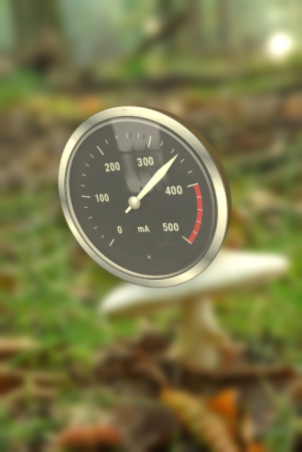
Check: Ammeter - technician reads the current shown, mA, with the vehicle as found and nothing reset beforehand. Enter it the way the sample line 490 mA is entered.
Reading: 350 mA
